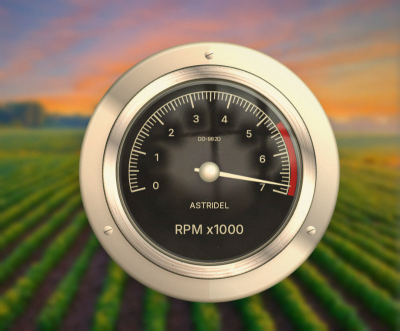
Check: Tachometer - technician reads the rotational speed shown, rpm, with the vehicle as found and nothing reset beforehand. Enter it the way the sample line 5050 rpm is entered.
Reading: 6800 rpm
